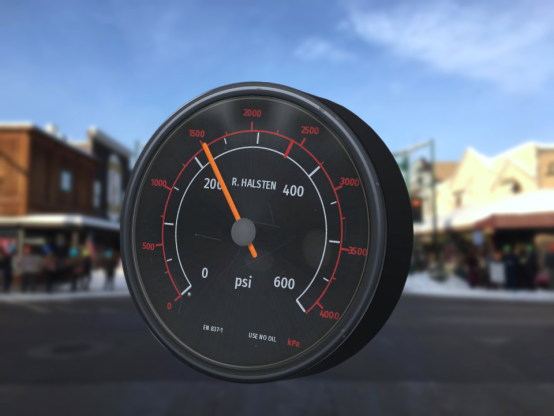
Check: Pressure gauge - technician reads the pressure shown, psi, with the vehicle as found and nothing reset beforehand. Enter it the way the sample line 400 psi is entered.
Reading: 225 psi
